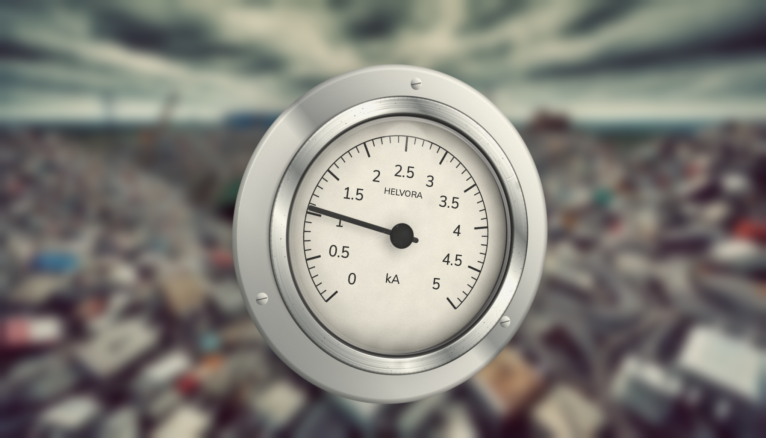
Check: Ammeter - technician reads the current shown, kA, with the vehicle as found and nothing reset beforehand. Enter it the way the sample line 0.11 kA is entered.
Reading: 1.05 kA
